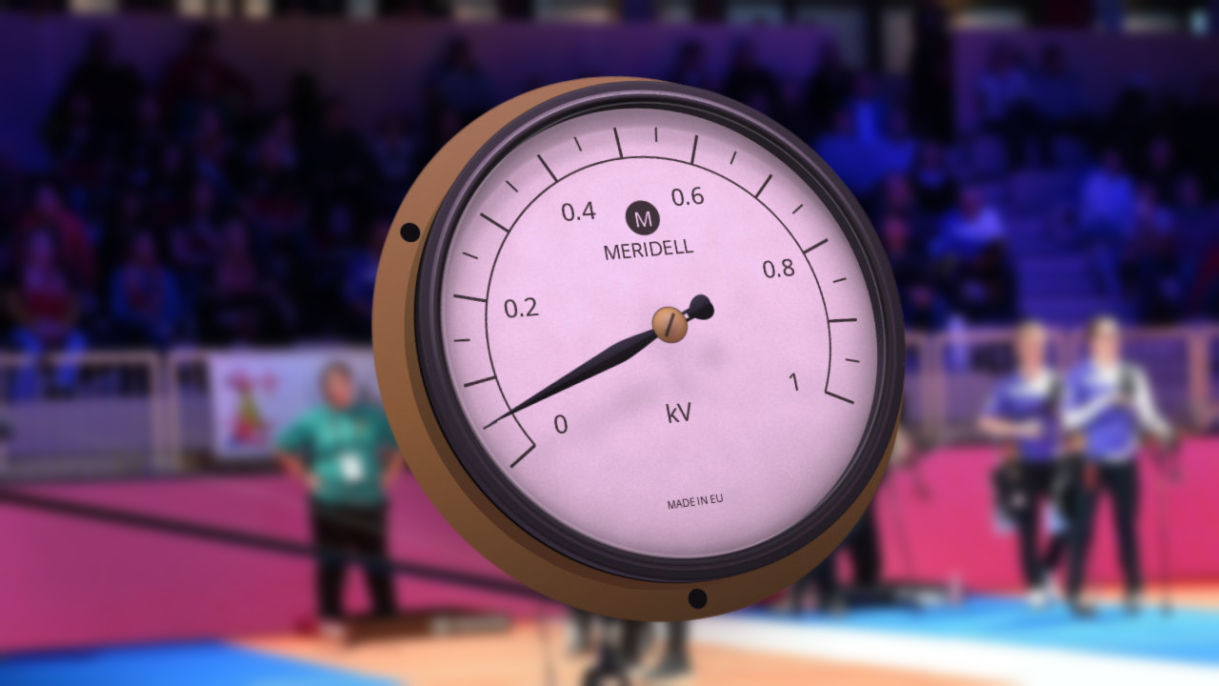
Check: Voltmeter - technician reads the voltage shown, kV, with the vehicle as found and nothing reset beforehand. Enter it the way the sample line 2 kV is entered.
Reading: 0.05 kV
